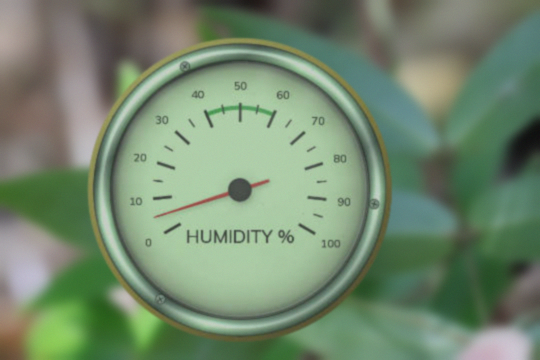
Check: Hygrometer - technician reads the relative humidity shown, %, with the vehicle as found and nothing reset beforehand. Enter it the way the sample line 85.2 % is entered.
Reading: 5 %
